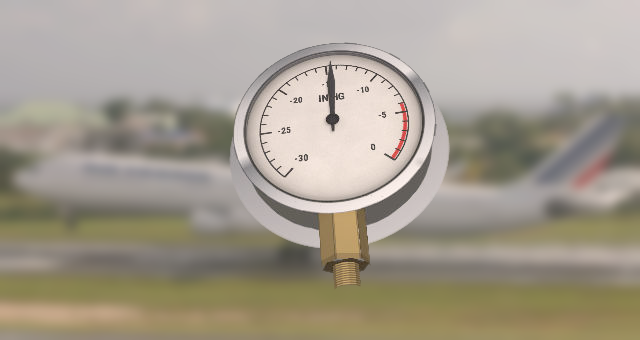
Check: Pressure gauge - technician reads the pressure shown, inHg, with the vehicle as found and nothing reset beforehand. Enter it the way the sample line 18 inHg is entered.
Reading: -14.5 inHg
